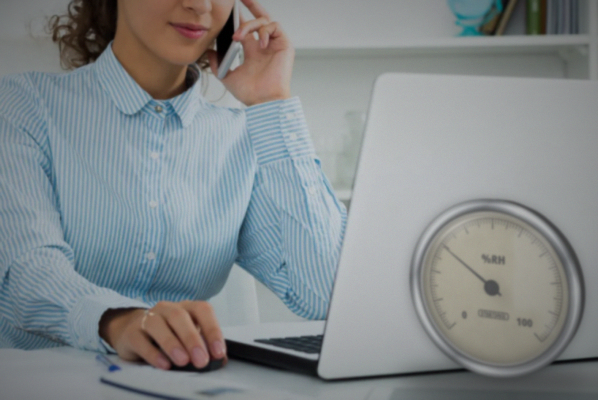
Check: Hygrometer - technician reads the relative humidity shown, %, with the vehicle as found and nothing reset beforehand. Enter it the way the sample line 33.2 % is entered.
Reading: 30 %
